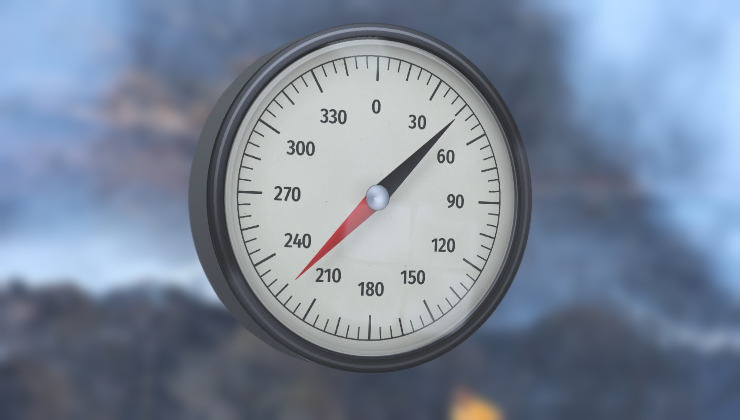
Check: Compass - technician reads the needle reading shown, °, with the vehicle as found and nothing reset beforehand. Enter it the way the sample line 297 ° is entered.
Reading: 225 °
